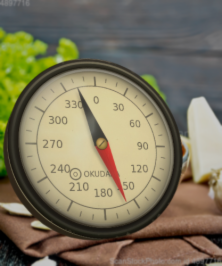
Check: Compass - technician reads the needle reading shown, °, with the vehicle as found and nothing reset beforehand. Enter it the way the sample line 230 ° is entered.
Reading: 160 °
